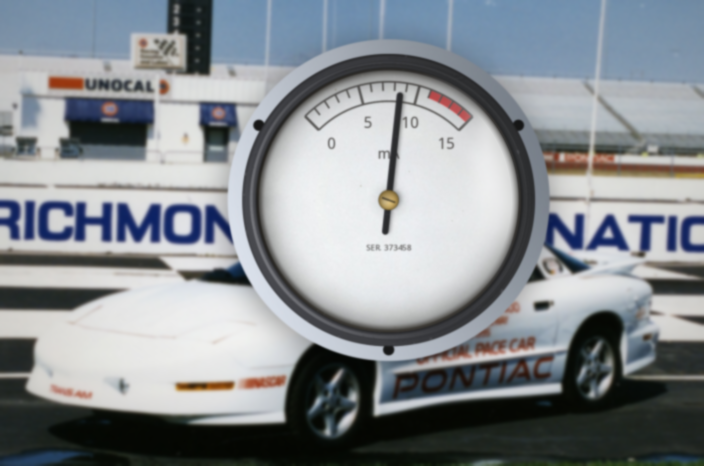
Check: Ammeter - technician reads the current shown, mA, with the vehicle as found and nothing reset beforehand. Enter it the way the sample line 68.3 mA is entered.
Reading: 8.5 mA
